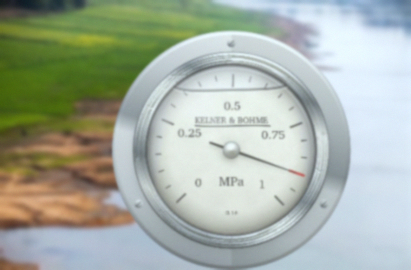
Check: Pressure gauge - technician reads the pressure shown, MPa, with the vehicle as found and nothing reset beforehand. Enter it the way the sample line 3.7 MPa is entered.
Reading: 0.9 MPa
